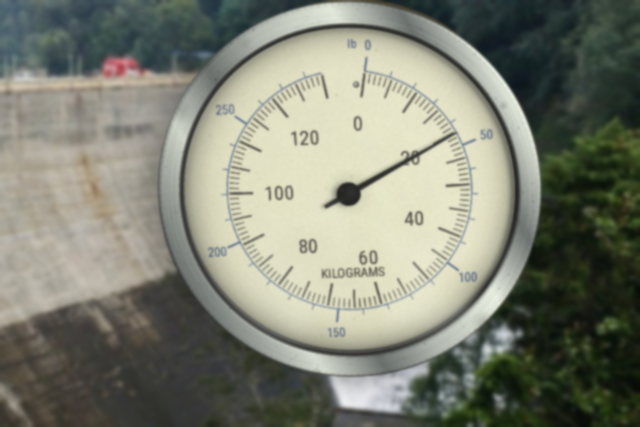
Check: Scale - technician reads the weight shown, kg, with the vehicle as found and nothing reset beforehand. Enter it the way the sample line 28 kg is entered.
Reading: 20 kg
